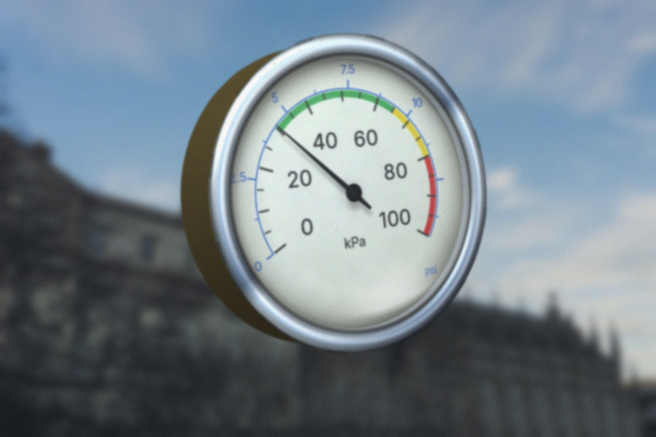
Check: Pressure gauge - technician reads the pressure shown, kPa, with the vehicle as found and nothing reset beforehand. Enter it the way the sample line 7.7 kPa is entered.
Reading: 30 kPa
